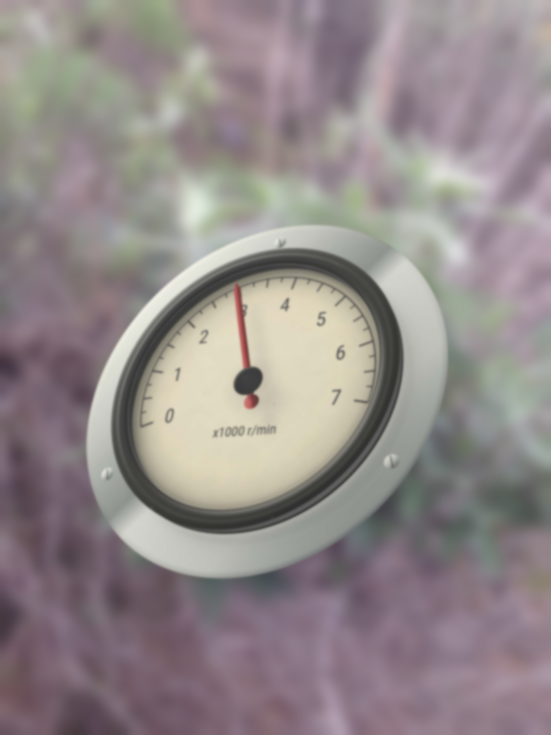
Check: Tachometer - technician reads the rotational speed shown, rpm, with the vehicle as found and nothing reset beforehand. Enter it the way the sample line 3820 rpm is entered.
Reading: 3000 rpm
